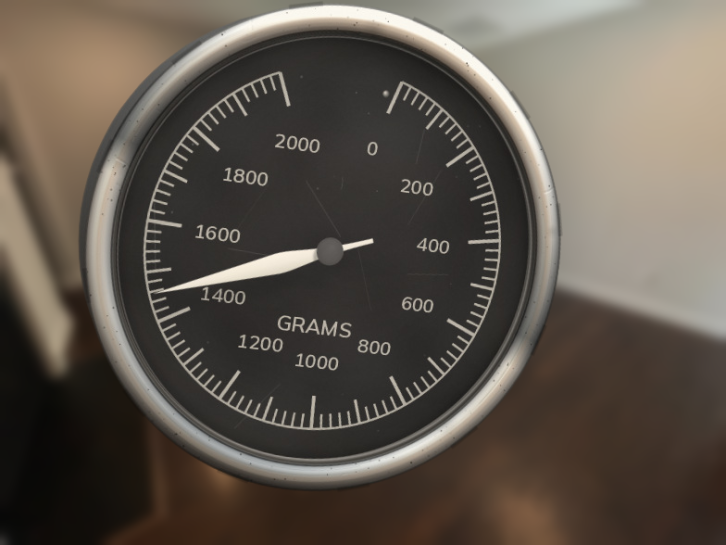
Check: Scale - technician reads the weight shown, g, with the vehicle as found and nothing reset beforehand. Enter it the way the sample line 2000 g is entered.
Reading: 1460 g
